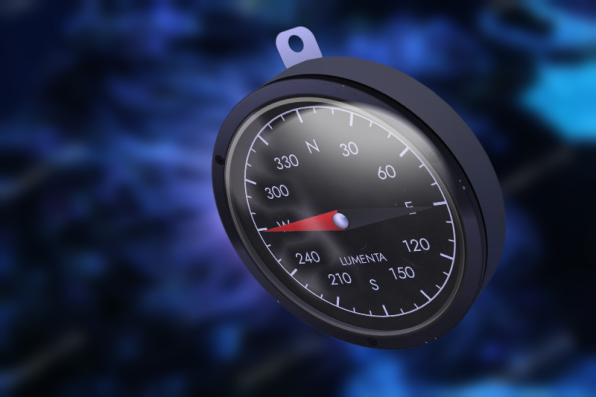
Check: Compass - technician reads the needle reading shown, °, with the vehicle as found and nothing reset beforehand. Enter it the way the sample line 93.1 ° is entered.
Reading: 270 °
